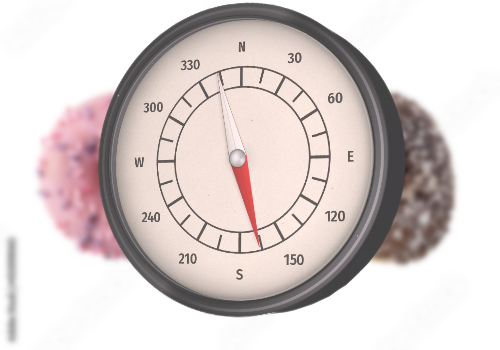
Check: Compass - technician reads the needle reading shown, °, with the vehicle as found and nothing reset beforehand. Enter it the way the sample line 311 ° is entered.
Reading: 165 °
